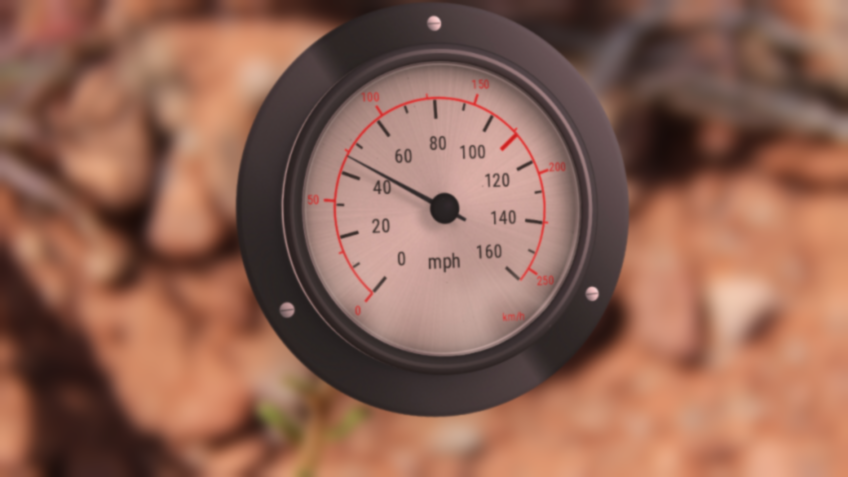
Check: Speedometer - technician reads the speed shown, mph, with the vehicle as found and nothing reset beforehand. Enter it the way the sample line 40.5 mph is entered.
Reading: 45 mph
